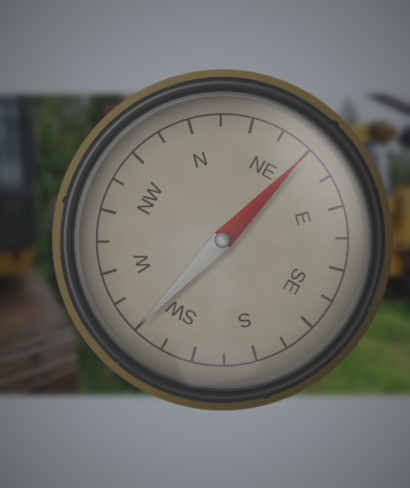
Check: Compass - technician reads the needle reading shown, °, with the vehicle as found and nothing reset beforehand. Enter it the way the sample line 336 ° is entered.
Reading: 60 °
